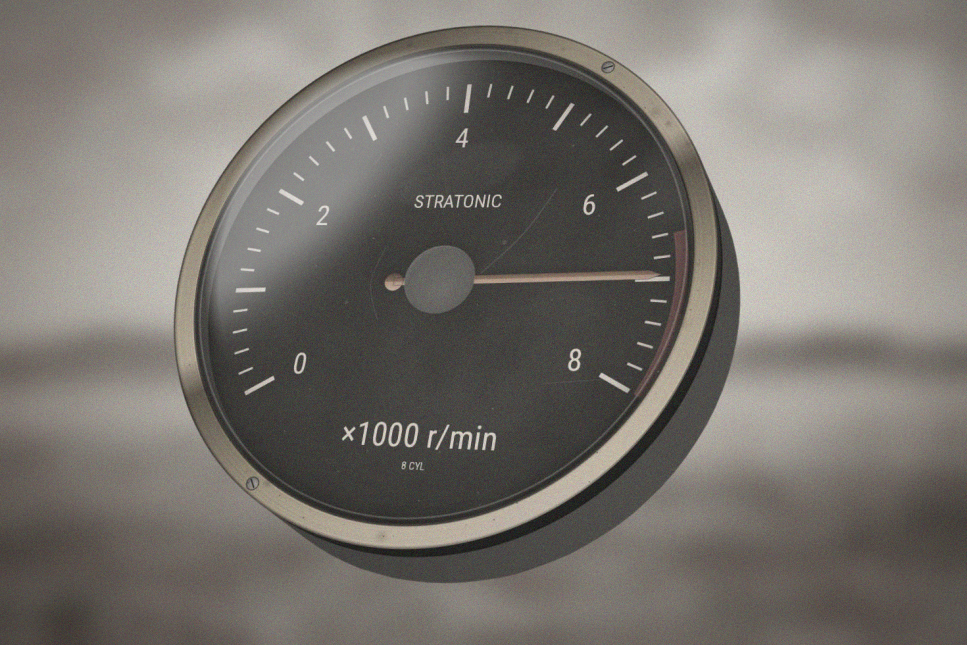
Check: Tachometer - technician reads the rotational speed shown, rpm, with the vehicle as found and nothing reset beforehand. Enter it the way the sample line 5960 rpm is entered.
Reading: 7000 rpm
